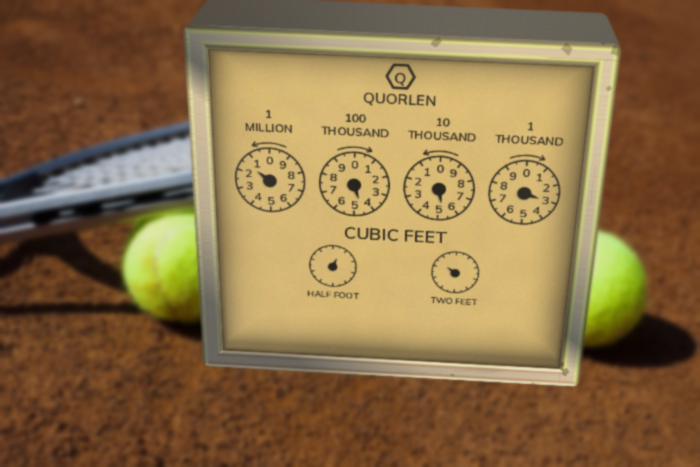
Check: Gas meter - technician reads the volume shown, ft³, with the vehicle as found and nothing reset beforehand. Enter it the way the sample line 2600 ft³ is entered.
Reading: 145300 ft³
